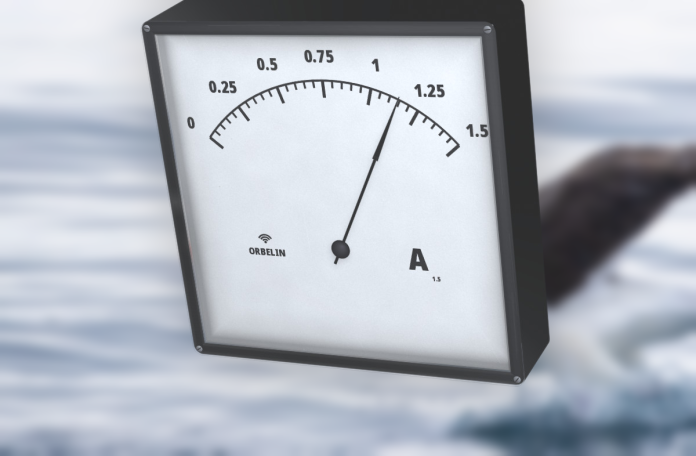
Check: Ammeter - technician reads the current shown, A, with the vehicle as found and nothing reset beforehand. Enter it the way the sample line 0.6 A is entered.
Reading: 1.15 A
